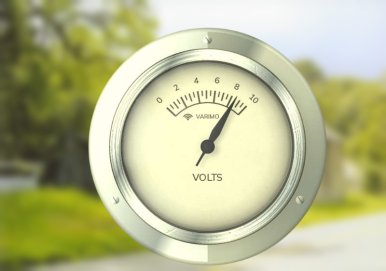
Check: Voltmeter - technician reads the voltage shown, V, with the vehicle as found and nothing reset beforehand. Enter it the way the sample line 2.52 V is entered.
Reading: 8.5 V
